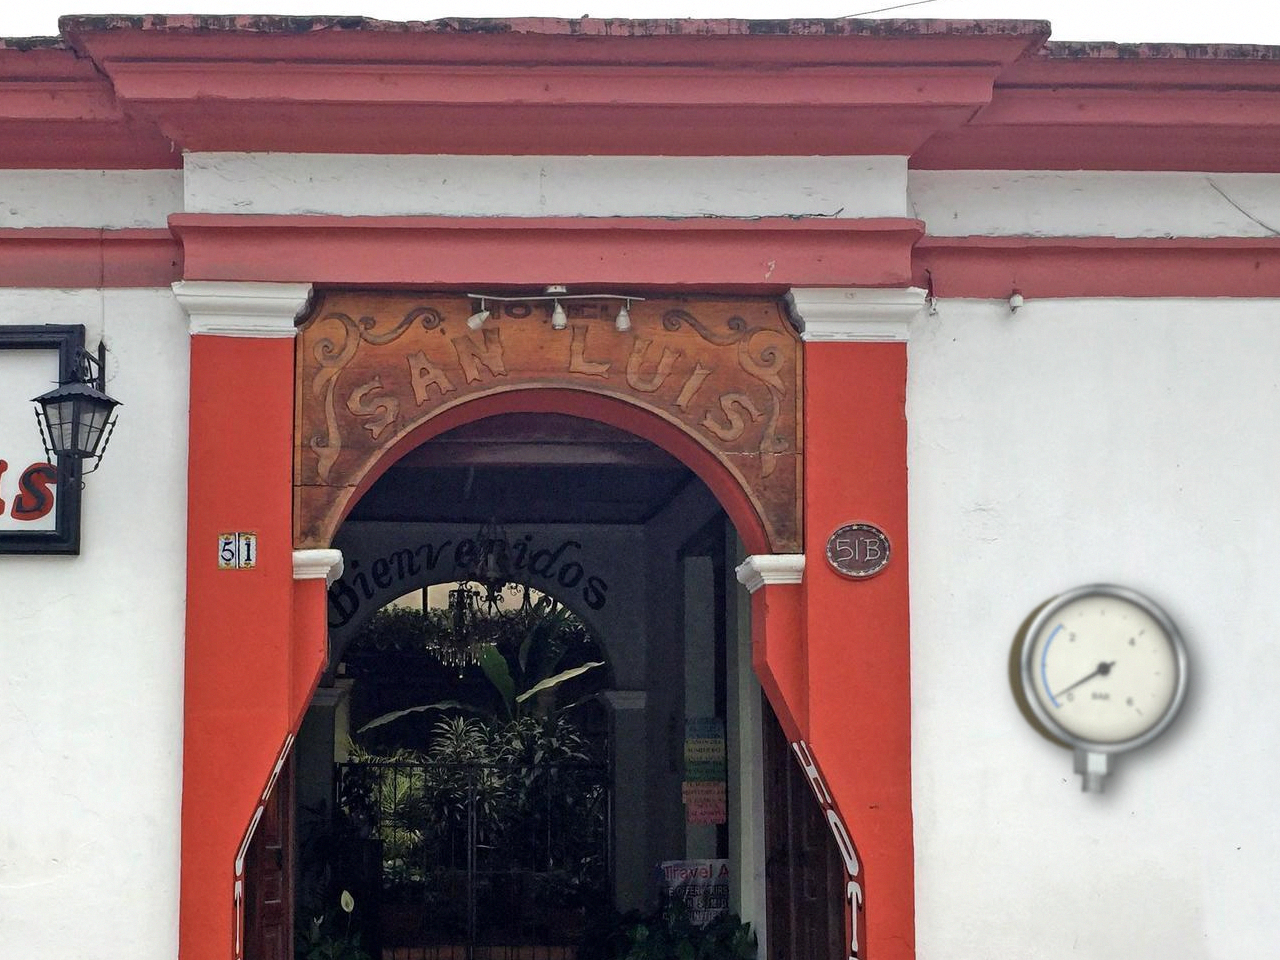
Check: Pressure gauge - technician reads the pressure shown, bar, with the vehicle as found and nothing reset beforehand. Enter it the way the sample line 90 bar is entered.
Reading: 0.25 bar
